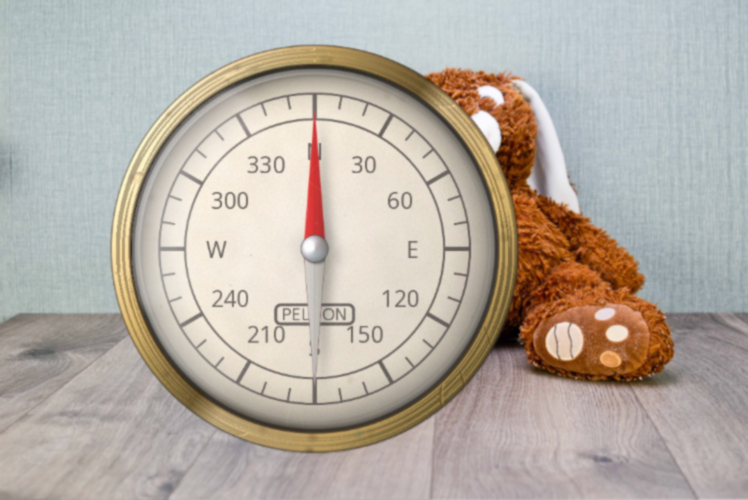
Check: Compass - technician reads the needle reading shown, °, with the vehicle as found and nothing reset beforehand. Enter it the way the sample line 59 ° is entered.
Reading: 0 °
